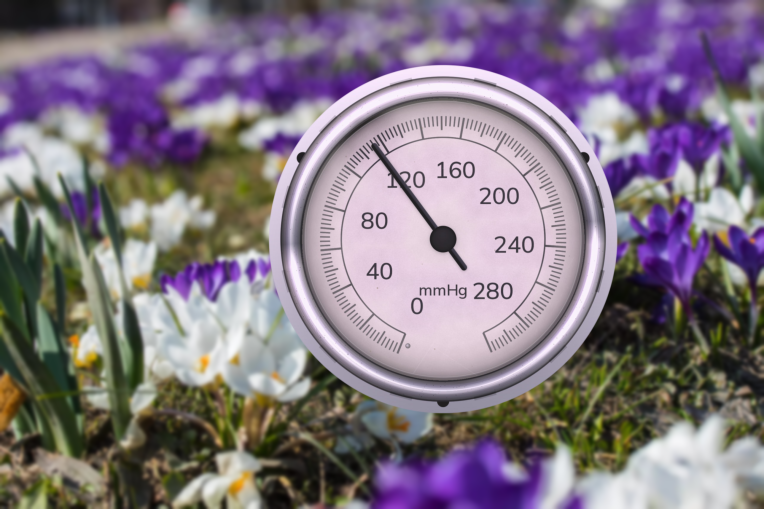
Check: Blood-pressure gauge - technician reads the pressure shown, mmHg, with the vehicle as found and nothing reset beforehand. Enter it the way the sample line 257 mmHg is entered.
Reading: 116 mmHg
